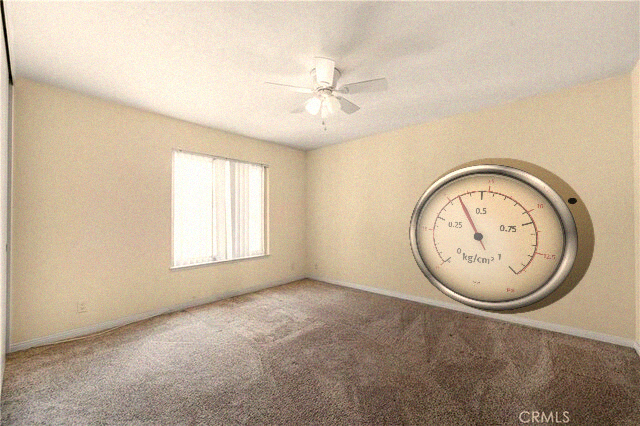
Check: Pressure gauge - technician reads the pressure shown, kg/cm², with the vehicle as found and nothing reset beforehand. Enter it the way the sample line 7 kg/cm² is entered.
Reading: 0.4 kg/cm²
